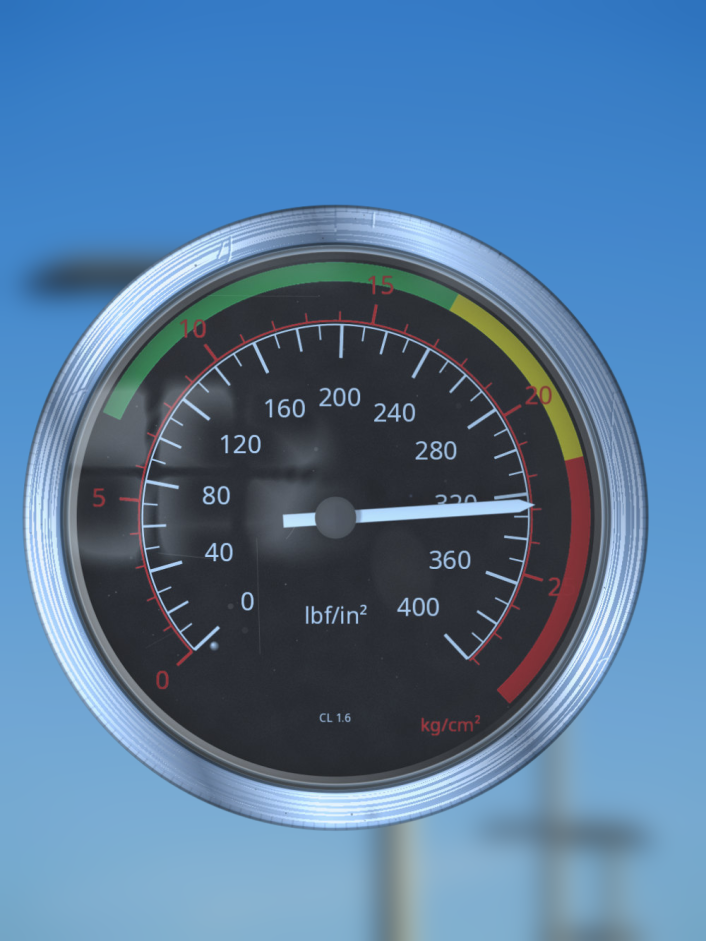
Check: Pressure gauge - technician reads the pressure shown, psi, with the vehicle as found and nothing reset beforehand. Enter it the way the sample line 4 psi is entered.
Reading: 325 psi
